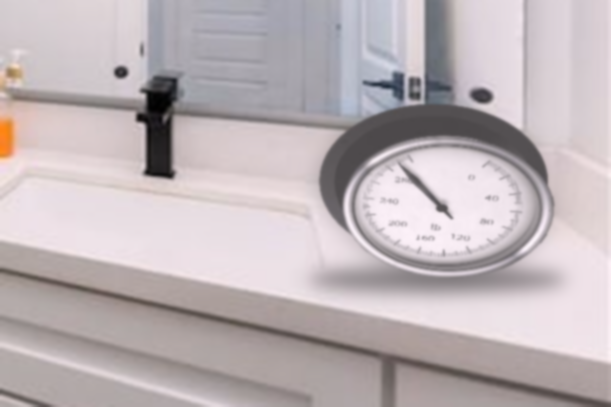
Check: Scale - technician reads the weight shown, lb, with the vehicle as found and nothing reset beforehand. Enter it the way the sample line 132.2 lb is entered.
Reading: 290 lb
